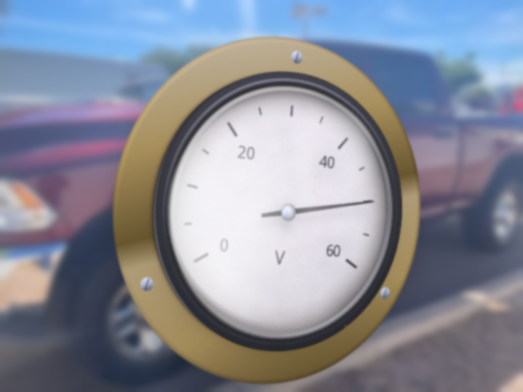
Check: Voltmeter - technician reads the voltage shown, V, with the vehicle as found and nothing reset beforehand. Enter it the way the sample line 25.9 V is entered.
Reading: 50 V
